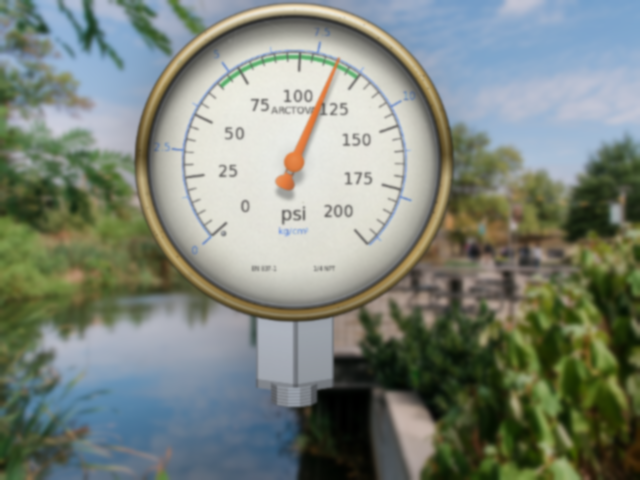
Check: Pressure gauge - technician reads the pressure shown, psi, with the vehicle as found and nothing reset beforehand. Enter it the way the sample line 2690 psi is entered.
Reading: 115 psi
